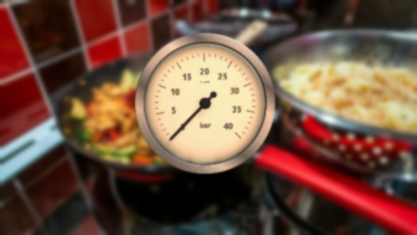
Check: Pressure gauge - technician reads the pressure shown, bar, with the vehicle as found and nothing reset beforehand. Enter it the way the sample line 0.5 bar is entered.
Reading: 0 bar
